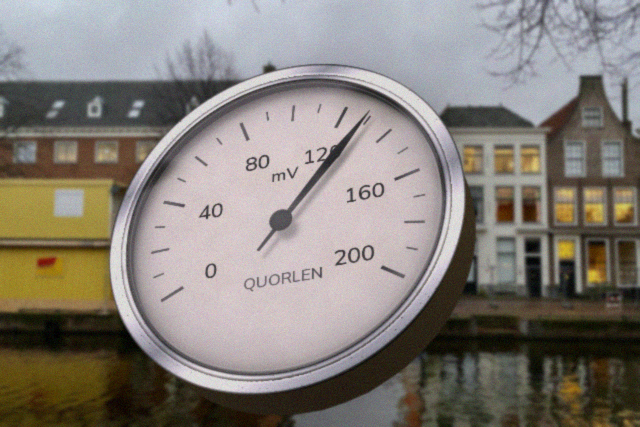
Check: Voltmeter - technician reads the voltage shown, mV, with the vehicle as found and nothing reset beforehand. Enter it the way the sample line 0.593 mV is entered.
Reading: 130 mV
